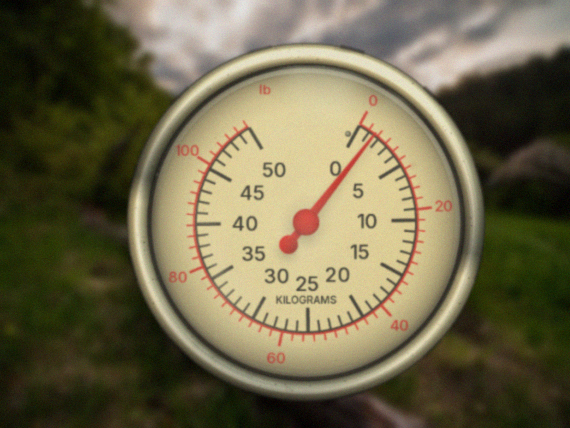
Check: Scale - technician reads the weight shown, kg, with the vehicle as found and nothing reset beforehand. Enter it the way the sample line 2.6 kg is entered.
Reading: 1.5 kg
